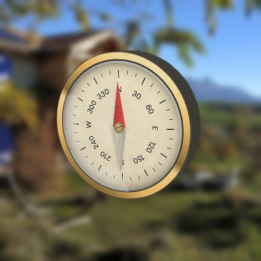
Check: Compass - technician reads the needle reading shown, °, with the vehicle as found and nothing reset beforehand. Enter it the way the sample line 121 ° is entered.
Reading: 0 °
